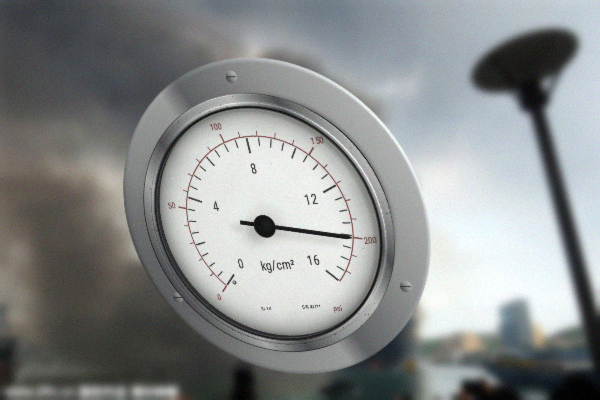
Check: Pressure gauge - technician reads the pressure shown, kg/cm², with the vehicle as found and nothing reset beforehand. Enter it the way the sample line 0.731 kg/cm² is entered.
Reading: 14 kg/cm²
